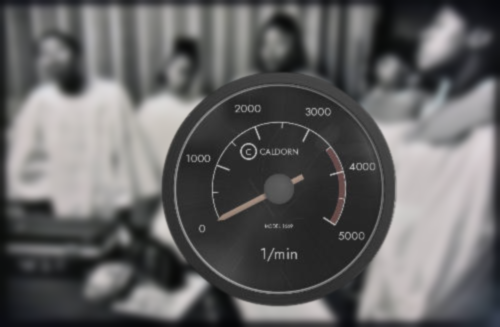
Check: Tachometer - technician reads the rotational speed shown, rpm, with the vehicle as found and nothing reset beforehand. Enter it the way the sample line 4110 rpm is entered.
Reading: 0 rpm
